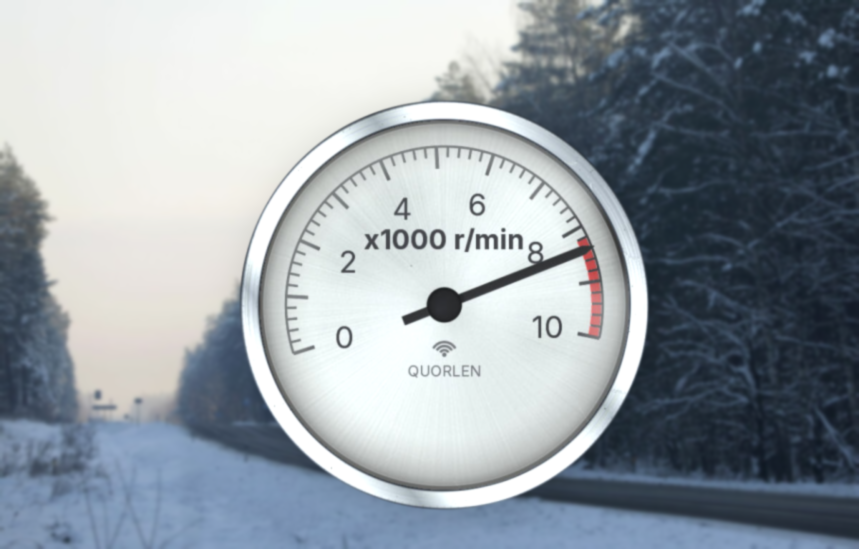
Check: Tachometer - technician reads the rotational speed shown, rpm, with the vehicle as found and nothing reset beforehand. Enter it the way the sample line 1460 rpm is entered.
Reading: 8400 rpm
